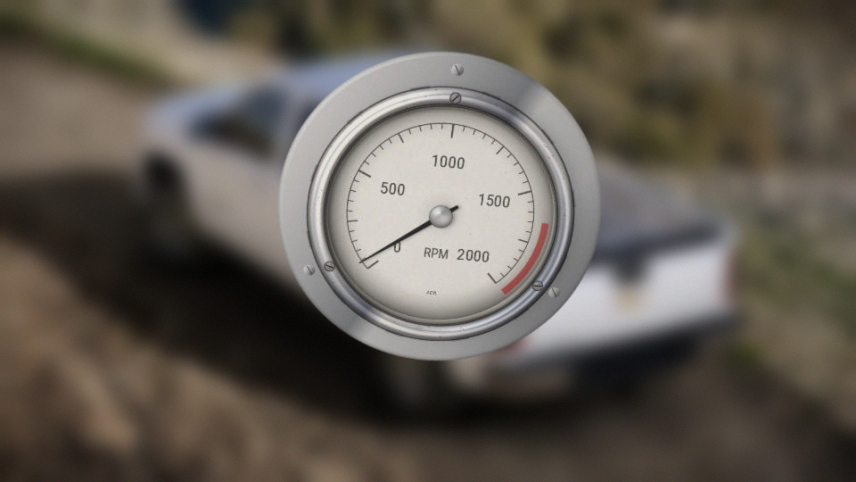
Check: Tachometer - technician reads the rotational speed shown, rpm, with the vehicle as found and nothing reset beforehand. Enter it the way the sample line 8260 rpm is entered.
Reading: 50 rpm
